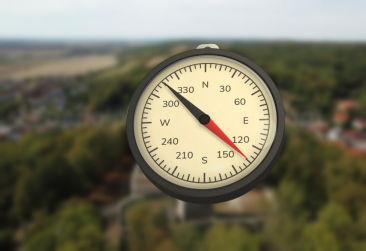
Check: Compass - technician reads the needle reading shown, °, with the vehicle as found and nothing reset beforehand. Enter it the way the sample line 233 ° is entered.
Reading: 135 °
